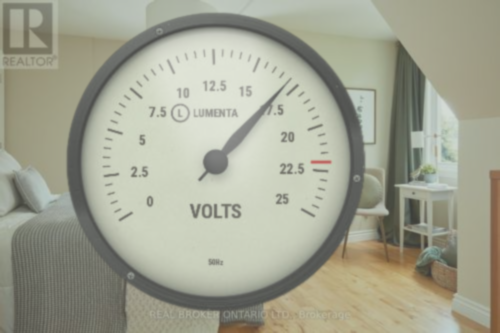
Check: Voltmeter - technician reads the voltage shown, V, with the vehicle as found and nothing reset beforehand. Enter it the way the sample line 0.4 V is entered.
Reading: 17 V
